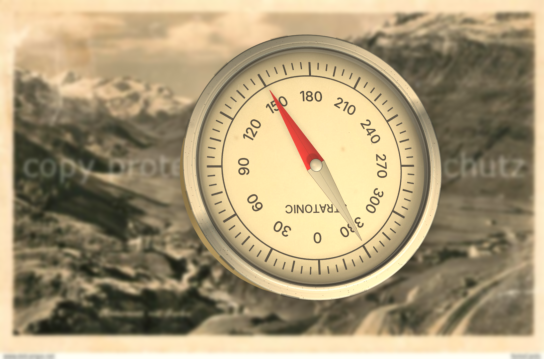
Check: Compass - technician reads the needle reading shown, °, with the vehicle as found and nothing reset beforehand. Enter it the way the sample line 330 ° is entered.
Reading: 150 °
